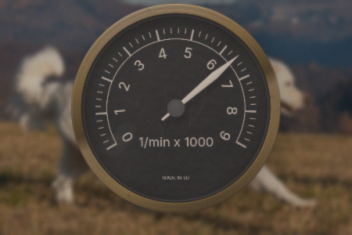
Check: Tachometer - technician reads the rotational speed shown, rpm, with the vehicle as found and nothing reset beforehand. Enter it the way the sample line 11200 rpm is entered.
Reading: 6400 rpm
